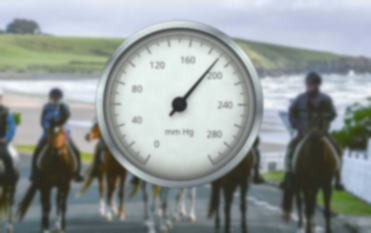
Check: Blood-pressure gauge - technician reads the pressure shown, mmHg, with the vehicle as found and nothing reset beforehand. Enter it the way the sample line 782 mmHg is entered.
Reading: 190 mmHg
